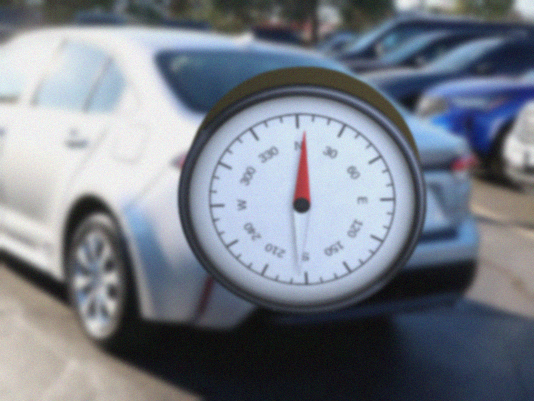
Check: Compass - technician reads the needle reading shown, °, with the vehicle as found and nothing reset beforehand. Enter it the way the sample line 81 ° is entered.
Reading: 5 °
